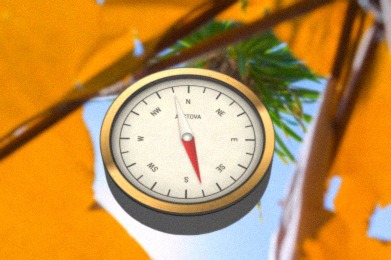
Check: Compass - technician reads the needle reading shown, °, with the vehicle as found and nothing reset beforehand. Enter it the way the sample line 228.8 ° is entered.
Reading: 165 °
